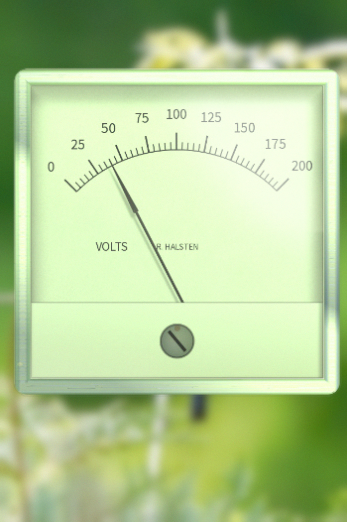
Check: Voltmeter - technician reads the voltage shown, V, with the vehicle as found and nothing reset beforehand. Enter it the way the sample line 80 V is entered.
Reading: 40 V
